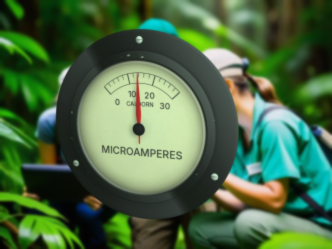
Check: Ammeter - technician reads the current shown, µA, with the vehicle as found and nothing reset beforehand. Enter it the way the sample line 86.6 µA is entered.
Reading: 14 µA
